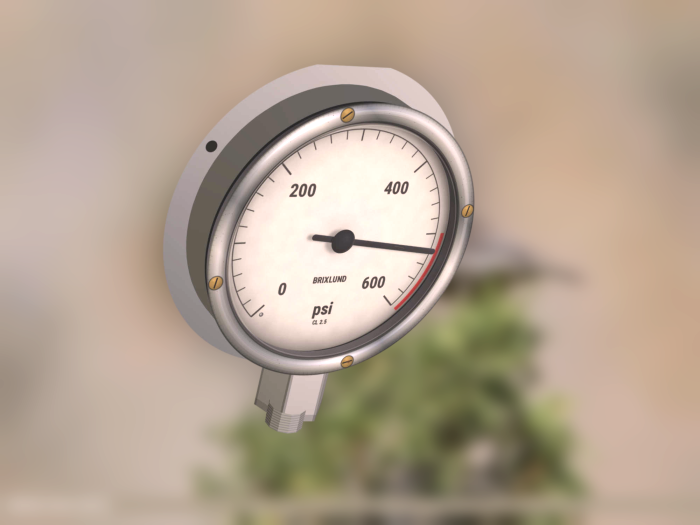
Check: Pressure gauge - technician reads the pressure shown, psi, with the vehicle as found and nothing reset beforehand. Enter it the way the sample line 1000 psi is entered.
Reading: 520 psi
